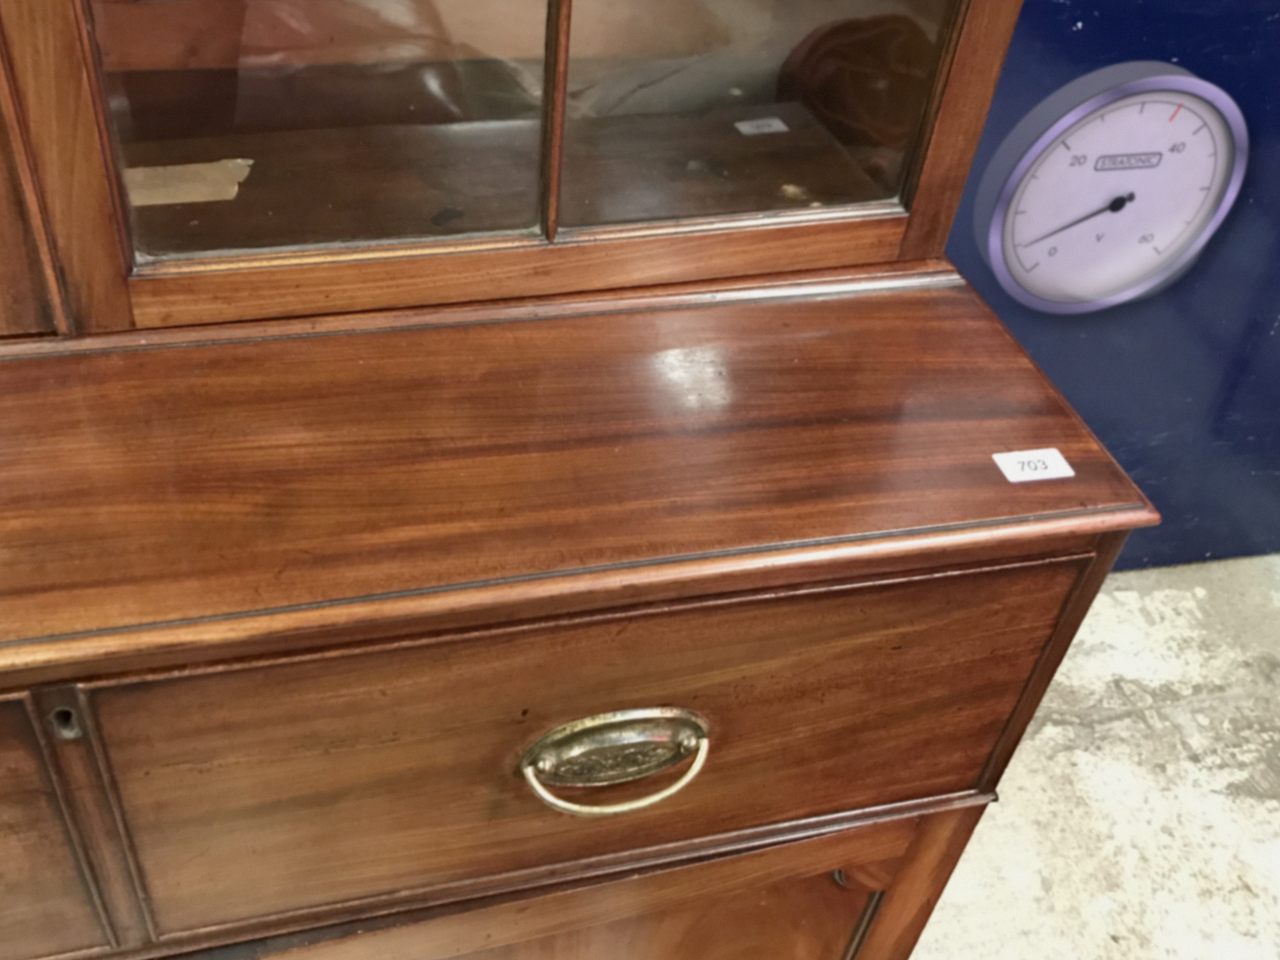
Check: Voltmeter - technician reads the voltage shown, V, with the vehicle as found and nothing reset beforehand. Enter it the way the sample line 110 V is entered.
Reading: 5 V
